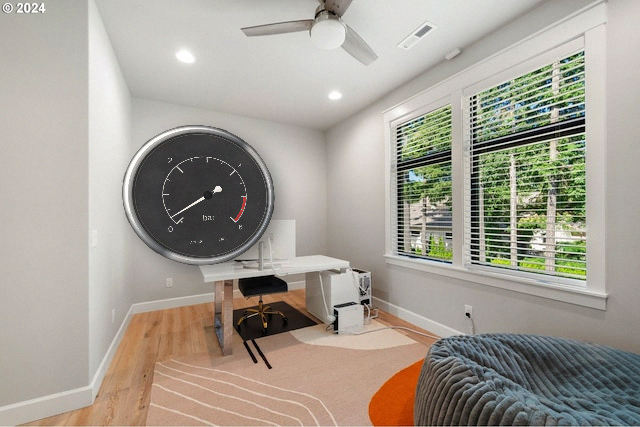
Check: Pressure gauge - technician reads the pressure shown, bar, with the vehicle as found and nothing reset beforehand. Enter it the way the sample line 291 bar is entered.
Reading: 0.25 bar
